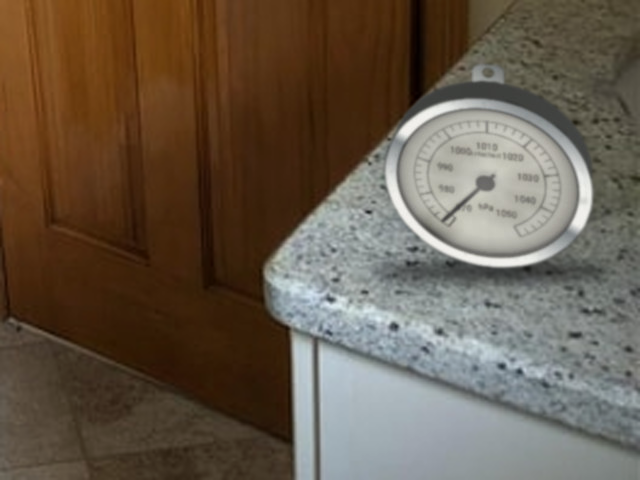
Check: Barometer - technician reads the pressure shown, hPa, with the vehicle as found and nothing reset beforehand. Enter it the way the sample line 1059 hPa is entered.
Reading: 972 hPa
